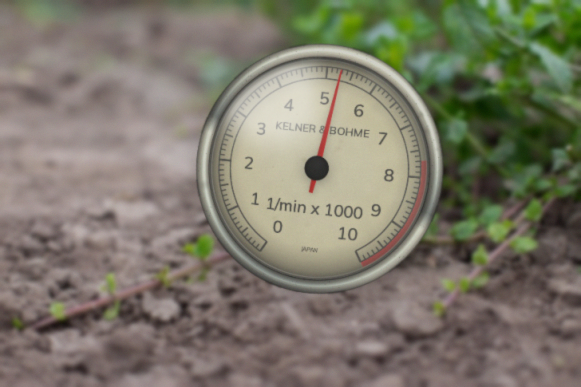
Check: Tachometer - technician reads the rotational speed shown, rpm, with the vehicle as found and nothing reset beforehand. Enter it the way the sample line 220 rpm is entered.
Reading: 5300 rpm
